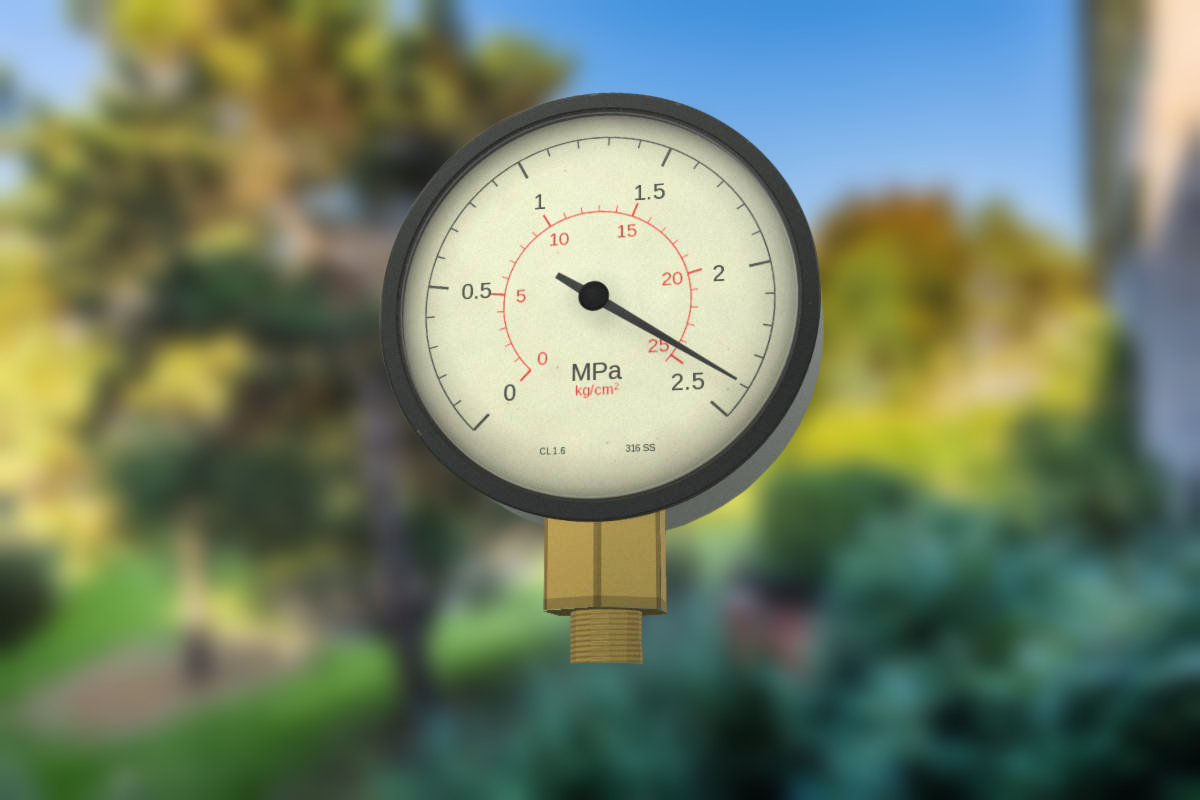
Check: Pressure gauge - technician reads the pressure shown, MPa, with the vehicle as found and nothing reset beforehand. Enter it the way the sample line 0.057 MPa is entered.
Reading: 2.4 MPa
